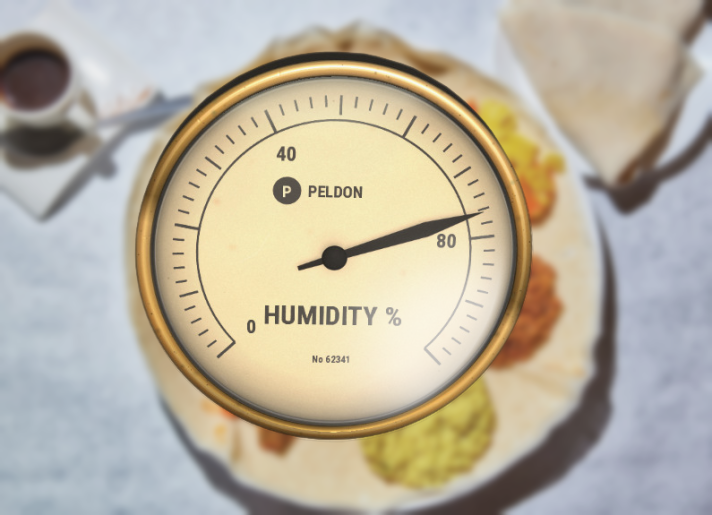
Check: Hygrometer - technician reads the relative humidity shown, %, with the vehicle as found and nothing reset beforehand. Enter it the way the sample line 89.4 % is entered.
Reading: 76 %
